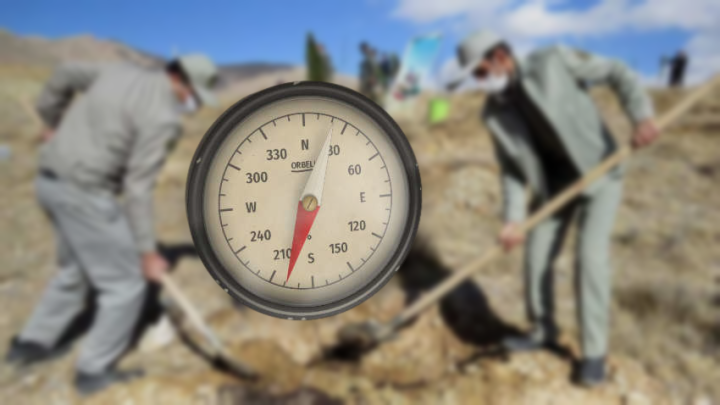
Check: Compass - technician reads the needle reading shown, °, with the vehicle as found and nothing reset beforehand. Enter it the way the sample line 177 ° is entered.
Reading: 200 °
